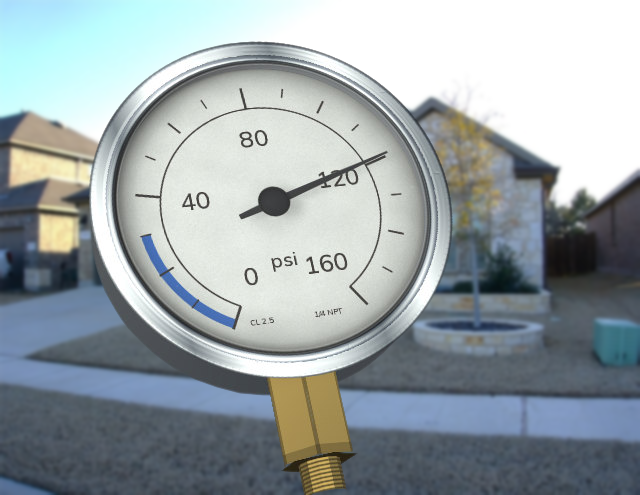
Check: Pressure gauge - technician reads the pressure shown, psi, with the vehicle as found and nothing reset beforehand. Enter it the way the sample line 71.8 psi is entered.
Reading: 120 psi
